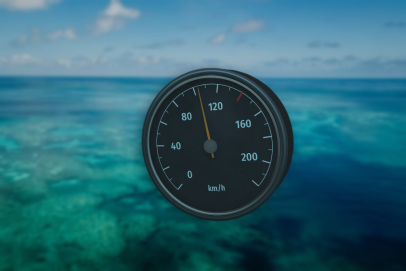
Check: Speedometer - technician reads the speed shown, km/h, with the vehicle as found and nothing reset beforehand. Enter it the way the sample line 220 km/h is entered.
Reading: 105 km/h
